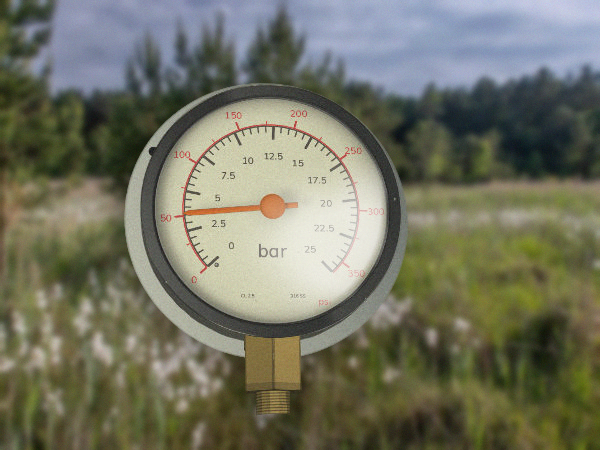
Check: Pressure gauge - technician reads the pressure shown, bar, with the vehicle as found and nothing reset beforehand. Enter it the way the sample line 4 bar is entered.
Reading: 3.5 bar
